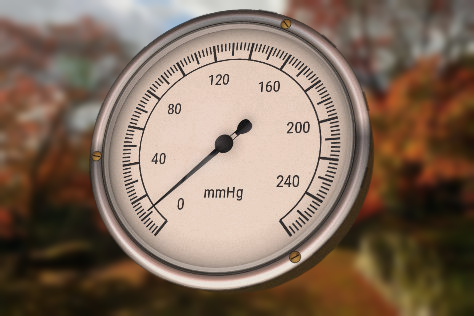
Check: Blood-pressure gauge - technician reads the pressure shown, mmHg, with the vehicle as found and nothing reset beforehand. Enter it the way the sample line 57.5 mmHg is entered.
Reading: 10 mmHg
